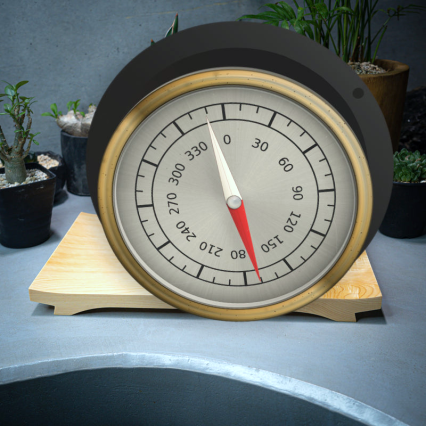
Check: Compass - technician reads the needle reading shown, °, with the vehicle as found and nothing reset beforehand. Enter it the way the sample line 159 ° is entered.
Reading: 170 °
